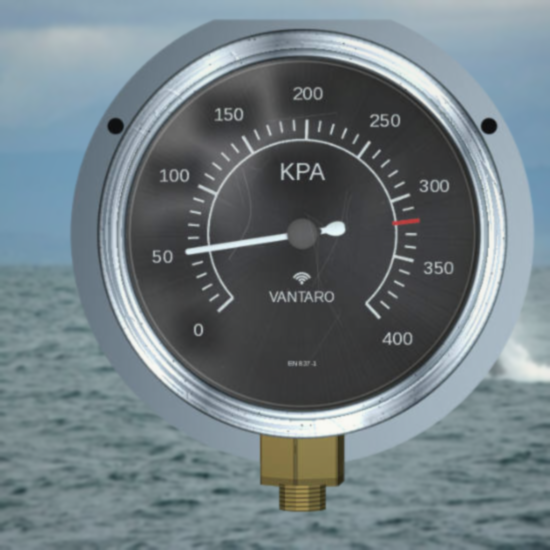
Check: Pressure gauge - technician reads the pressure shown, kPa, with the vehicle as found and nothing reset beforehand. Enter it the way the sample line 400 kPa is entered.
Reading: 50 kPa
